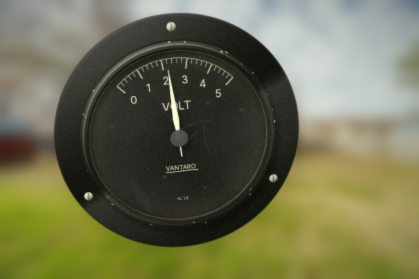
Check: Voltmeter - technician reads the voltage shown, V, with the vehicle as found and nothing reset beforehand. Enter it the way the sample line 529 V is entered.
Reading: 2.2 V
